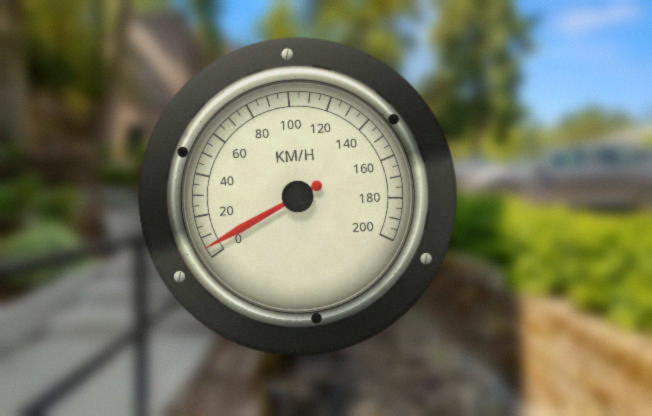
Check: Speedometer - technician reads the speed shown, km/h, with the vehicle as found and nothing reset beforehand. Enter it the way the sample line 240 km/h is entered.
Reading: 5 km/h
